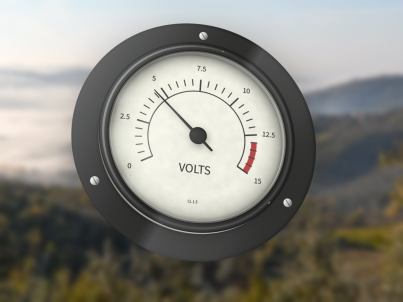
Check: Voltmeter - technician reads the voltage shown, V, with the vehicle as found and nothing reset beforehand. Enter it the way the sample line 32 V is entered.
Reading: 4.5 V
